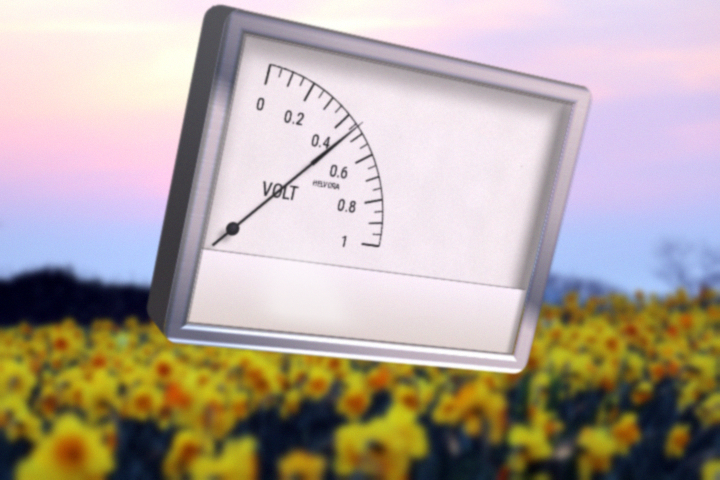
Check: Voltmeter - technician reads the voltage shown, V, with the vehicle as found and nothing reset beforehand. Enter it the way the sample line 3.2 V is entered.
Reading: 0.45 V
